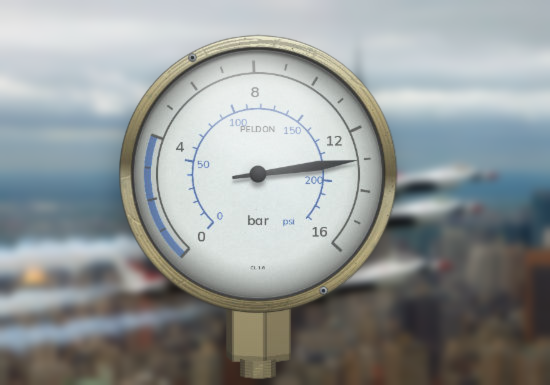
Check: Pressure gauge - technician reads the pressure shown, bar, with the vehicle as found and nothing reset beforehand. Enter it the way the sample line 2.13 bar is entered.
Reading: 13 bar
